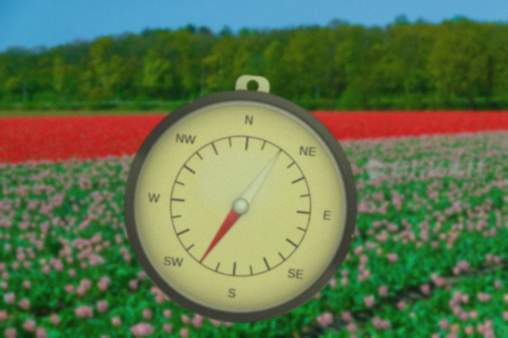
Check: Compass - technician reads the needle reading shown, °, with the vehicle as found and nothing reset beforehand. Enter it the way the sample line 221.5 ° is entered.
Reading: 210 °
